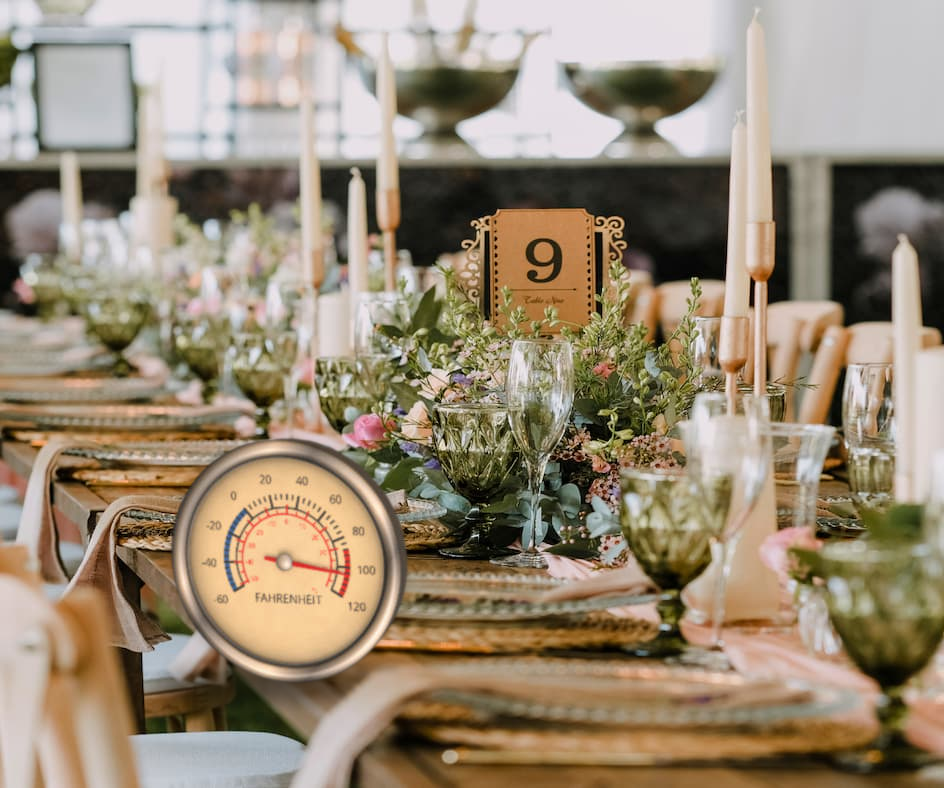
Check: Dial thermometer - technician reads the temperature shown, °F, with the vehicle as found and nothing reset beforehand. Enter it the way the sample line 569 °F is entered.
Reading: 104 °F
